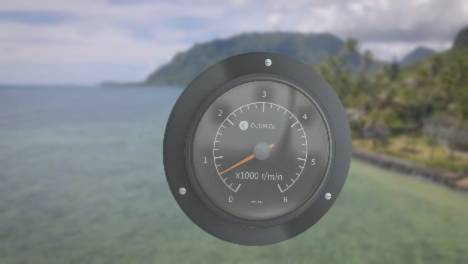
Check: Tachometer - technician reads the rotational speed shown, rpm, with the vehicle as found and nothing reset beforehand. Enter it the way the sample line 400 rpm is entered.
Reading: 600 rpm
